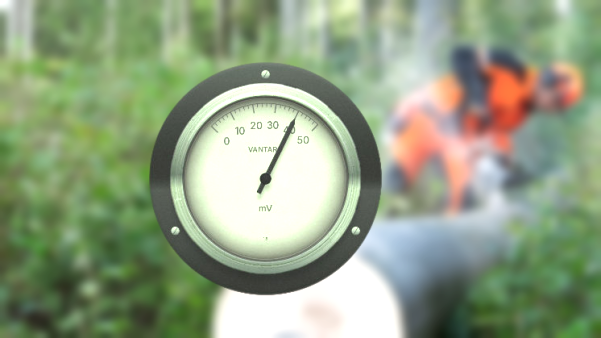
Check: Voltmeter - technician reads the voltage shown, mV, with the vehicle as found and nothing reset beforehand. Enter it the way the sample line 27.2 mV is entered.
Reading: 40 mV
